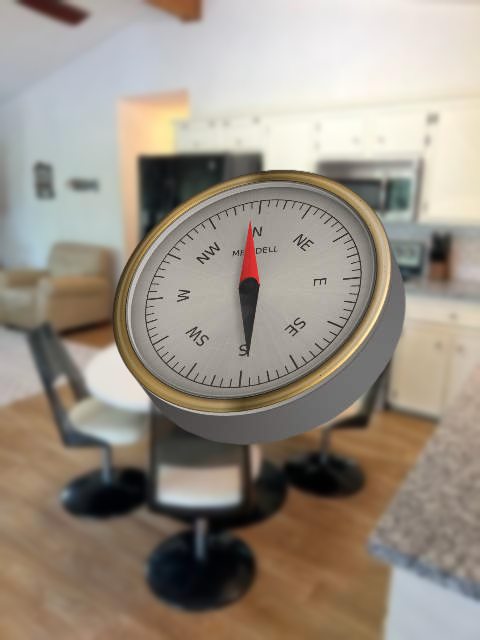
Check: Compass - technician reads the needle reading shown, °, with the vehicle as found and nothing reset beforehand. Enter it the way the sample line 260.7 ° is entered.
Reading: 355 °
